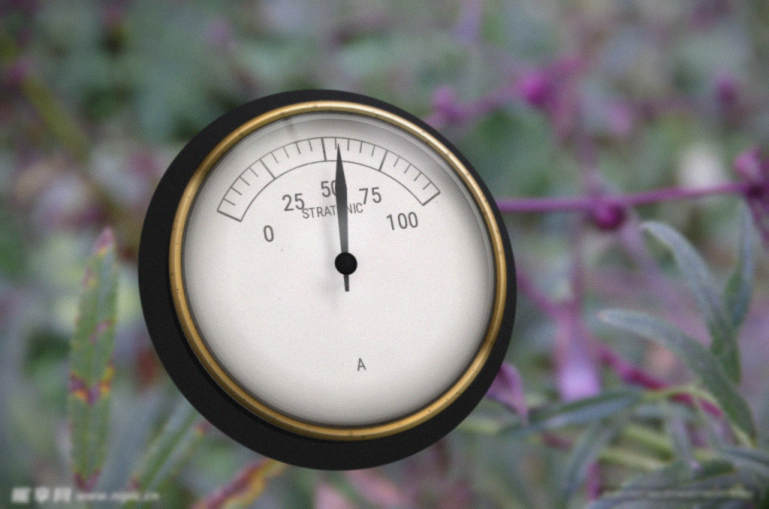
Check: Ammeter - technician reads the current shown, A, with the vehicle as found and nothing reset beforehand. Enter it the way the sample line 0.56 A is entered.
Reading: 55 A
